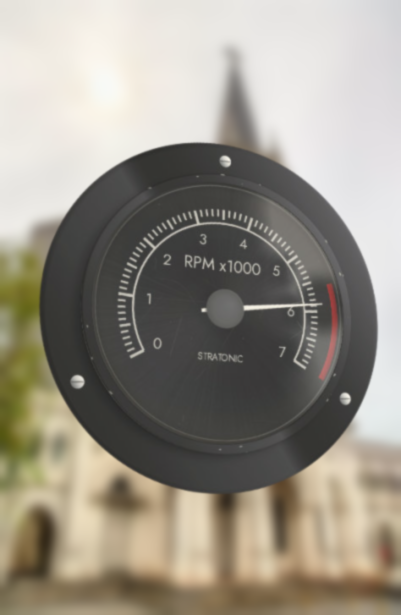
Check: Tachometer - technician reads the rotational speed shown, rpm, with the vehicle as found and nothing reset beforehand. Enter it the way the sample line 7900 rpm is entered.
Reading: 5900 rpm
